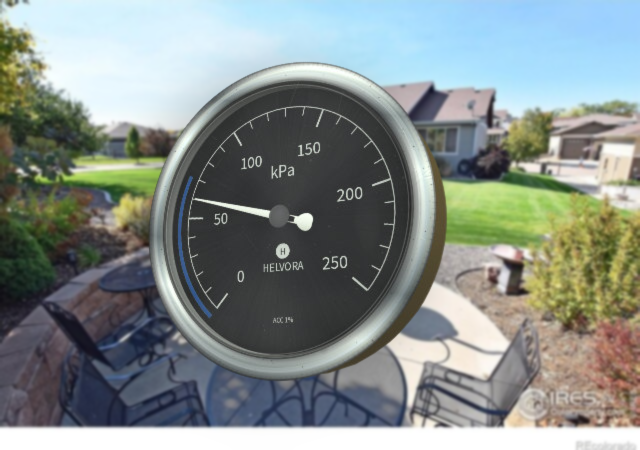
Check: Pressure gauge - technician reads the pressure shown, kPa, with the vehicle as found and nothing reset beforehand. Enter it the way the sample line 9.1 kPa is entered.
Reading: 60 kPa
